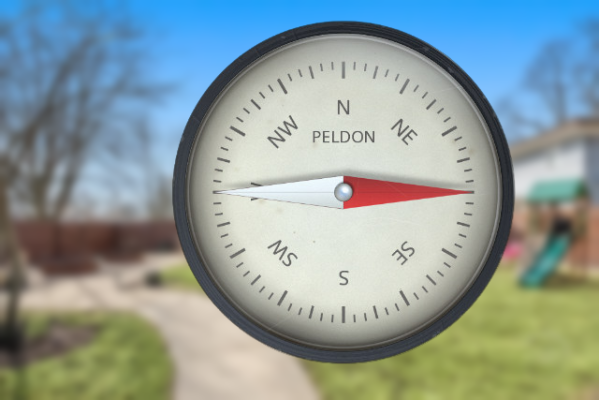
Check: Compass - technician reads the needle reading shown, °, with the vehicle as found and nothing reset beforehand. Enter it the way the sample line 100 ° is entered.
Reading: 90 °
